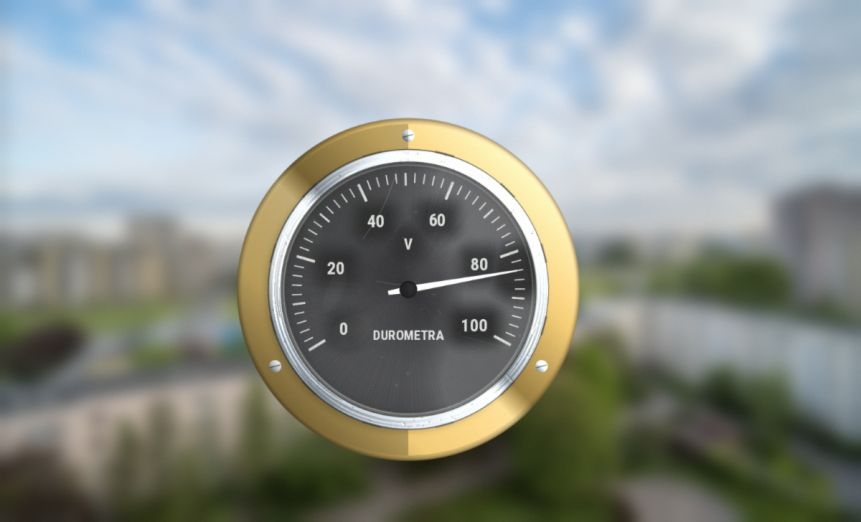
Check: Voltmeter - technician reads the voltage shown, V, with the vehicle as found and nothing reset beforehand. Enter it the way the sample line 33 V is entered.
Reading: 84 V
